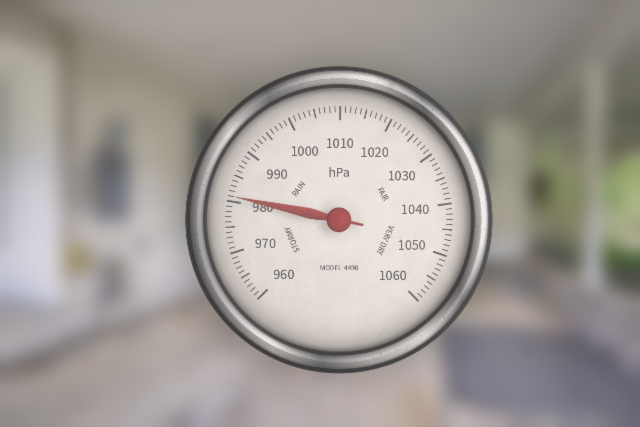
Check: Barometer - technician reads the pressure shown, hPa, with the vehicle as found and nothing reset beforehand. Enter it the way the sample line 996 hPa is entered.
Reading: 981 hPa
